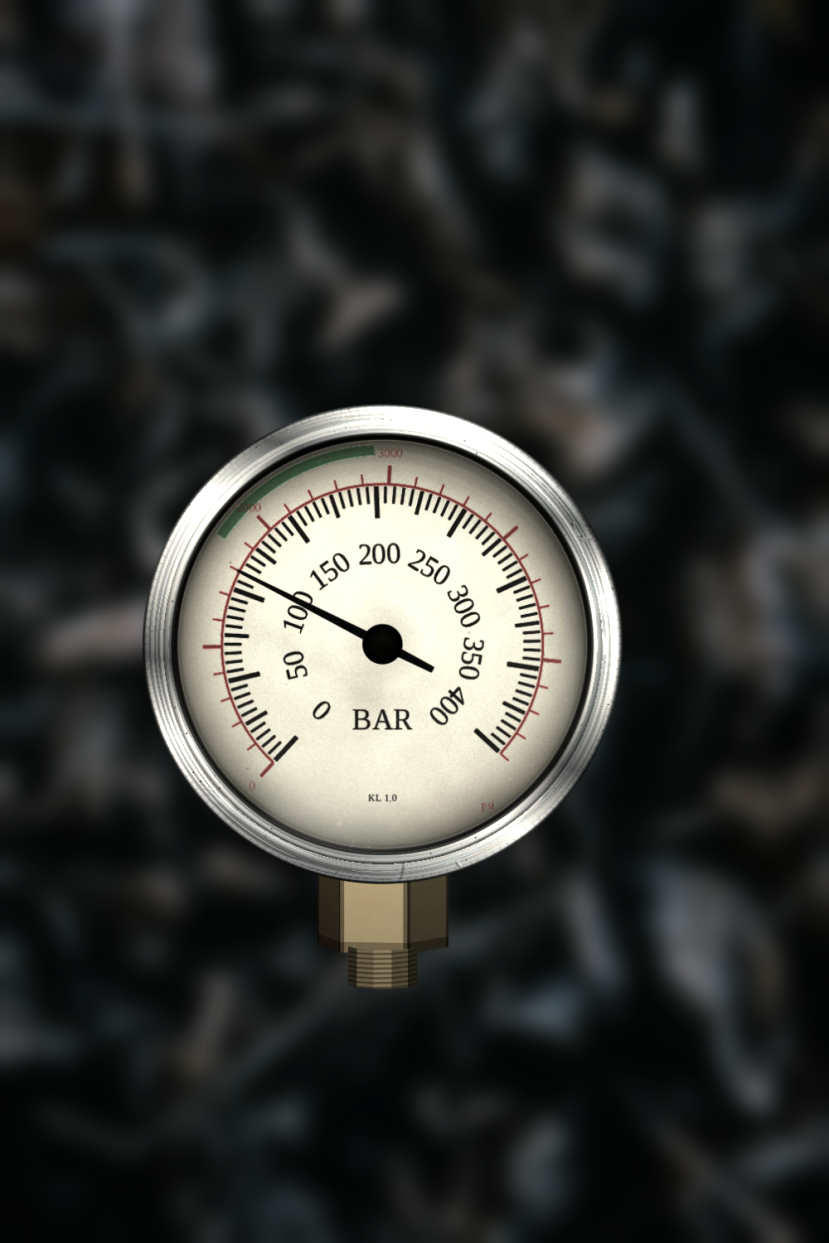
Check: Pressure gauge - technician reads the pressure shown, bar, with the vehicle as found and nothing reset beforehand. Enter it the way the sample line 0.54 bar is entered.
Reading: 110 bar
